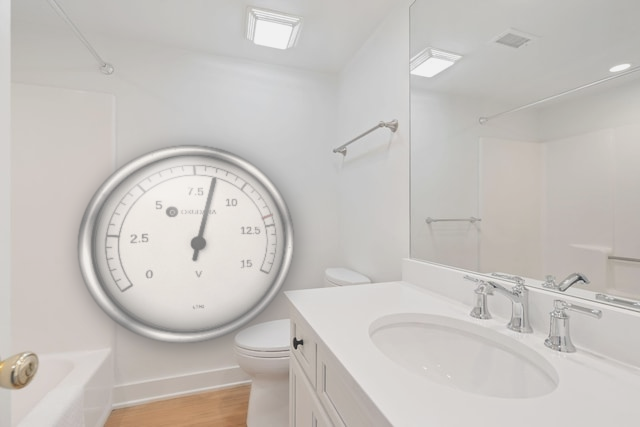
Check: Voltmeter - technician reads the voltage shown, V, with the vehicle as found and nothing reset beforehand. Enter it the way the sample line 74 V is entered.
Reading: 8.5 V
